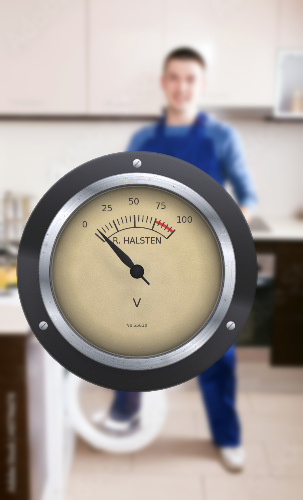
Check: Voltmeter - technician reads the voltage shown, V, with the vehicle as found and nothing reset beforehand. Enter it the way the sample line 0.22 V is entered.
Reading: 5 V
